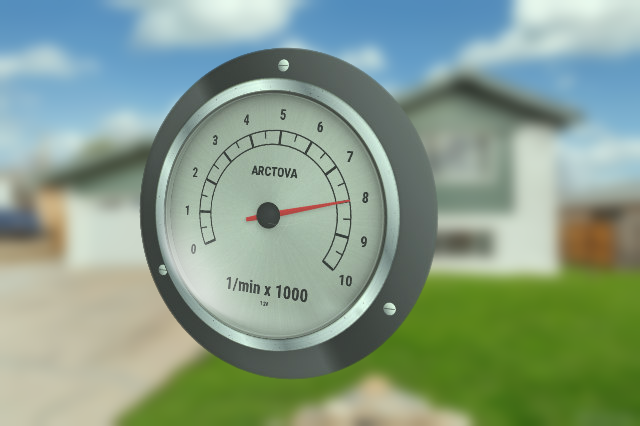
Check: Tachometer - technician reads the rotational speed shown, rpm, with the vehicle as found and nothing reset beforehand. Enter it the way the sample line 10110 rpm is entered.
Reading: 8000 rpm
